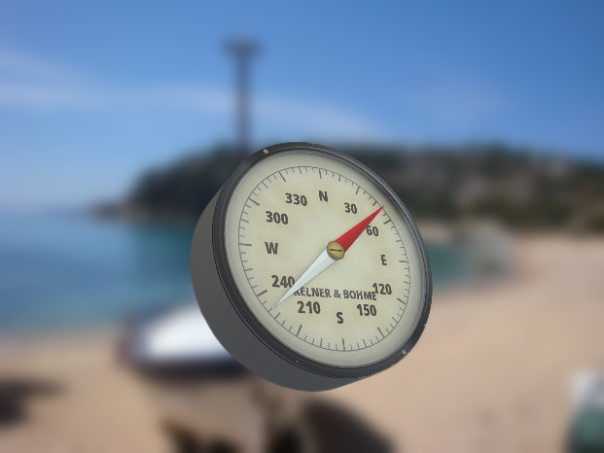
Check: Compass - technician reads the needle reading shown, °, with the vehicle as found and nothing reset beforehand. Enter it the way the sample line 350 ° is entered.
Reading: 50 °
